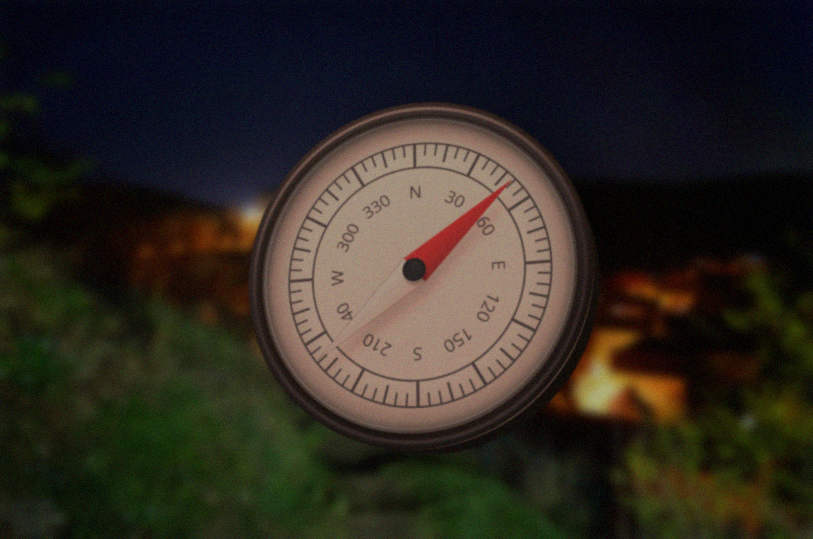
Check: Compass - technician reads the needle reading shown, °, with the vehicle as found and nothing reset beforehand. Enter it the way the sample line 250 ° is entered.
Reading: 50 °
